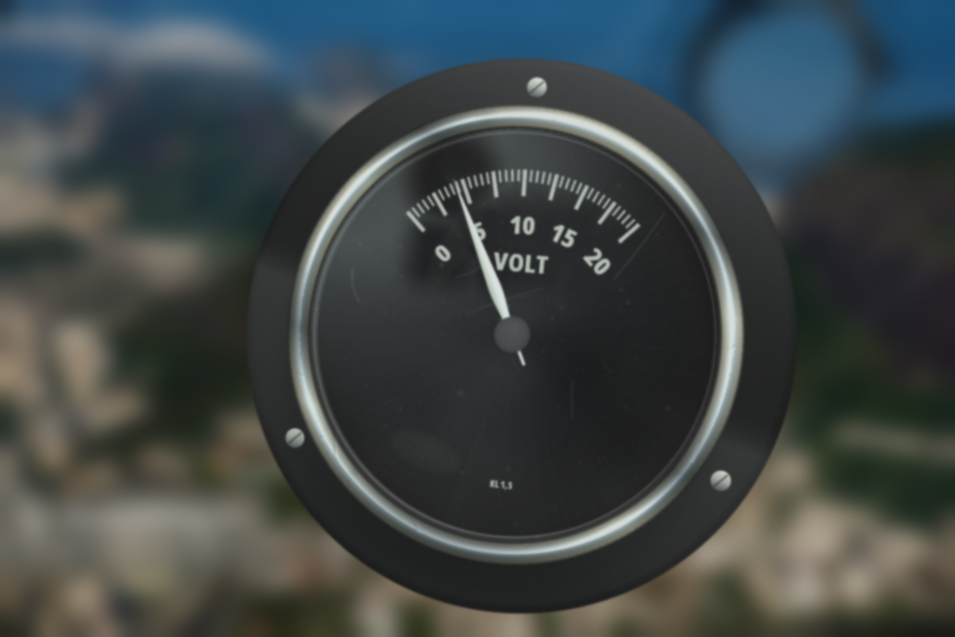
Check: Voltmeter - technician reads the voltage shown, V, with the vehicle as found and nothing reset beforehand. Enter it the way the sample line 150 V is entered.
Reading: 4.5 V
